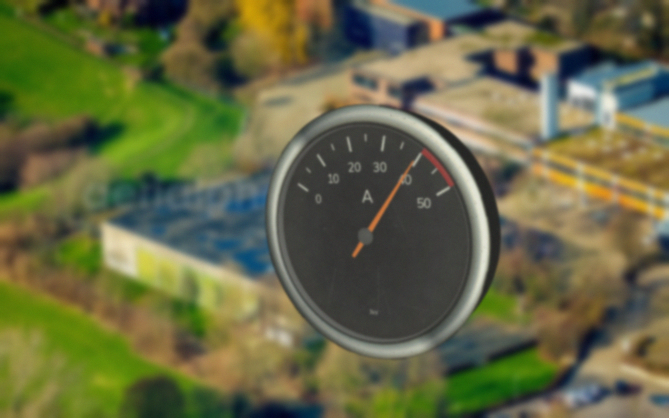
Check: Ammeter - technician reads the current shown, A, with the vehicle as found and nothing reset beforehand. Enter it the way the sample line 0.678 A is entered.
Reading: 40 A
